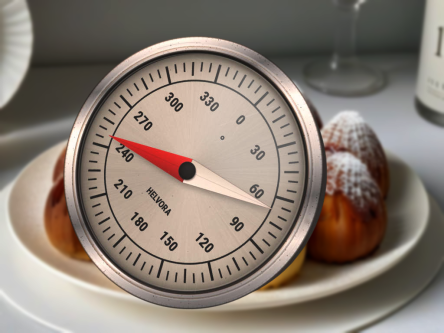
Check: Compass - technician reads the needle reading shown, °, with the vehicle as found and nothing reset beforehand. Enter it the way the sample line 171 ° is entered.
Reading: 247.5 °
